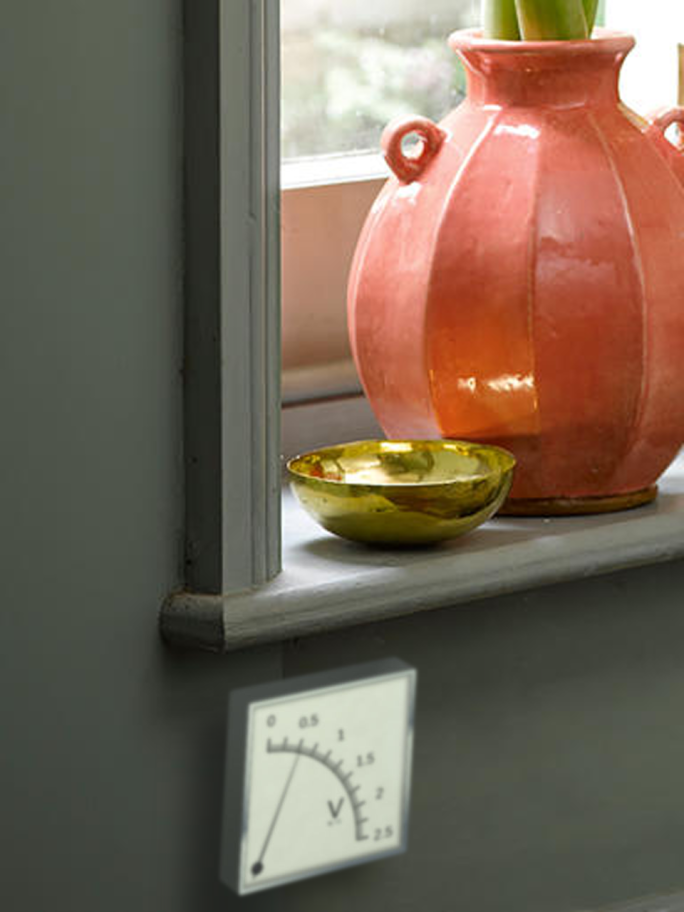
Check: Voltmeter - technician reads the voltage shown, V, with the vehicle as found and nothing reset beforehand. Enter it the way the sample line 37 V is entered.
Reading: 0.5 V
